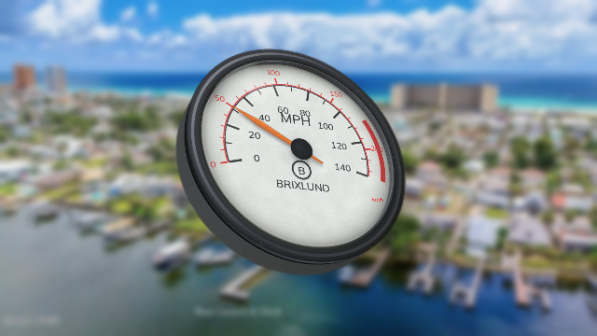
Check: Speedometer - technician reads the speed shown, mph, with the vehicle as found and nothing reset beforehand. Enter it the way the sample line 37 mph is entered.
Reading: 30 mph
